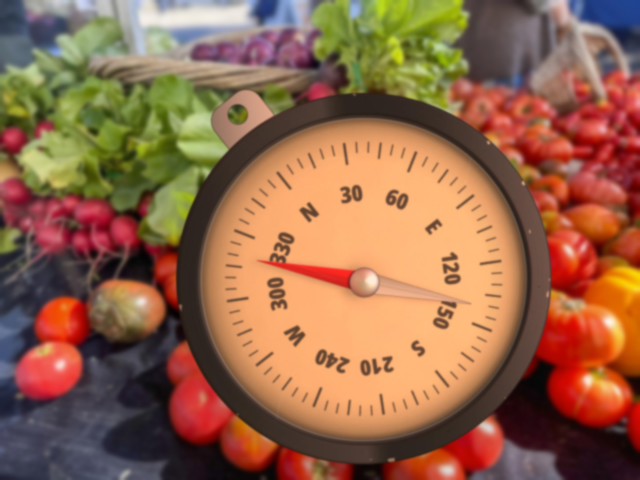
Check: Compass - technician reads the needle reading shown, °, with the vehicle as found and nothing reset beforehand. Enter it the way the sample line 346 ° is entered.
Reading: 320 °
